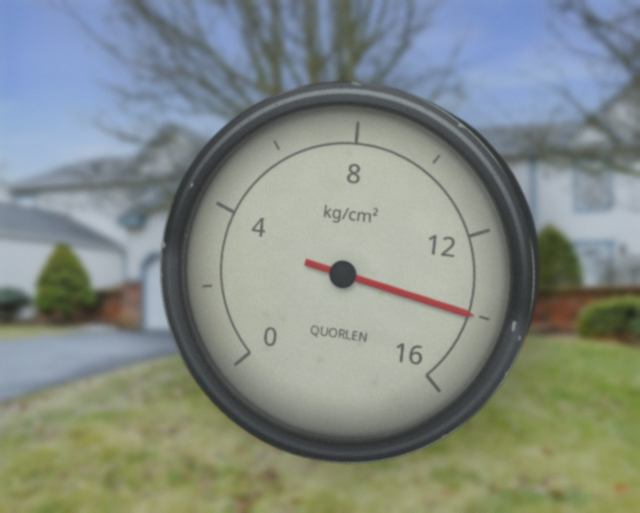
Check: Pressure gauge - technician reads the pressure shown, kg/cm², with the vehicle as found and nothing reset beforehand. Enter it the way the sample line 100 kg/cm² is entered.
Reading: 14 kg/cm²
